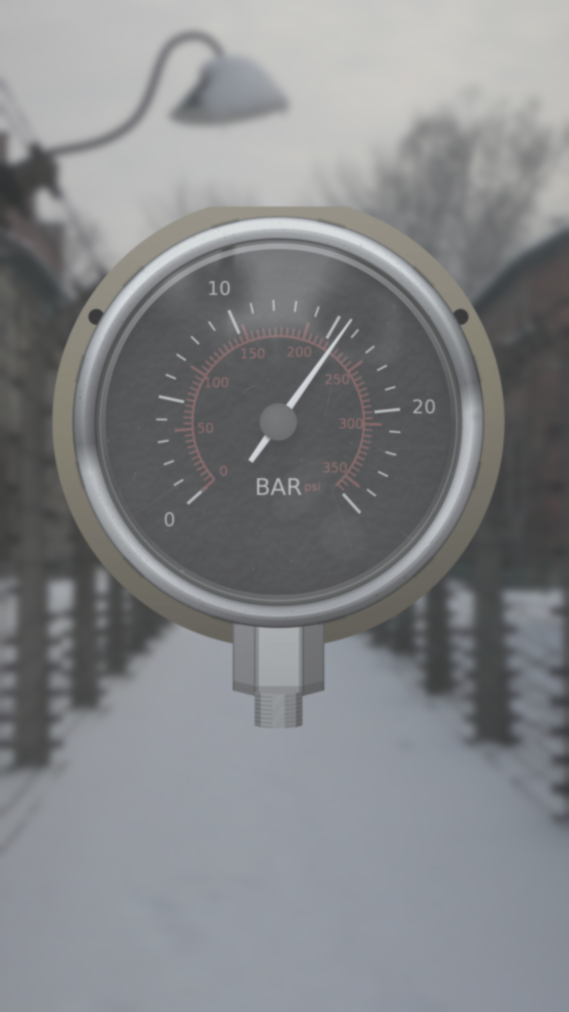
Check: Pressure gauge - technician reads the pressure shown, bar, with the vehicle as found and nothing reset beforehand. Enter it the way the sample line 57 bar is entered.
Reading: 15.5 bar
